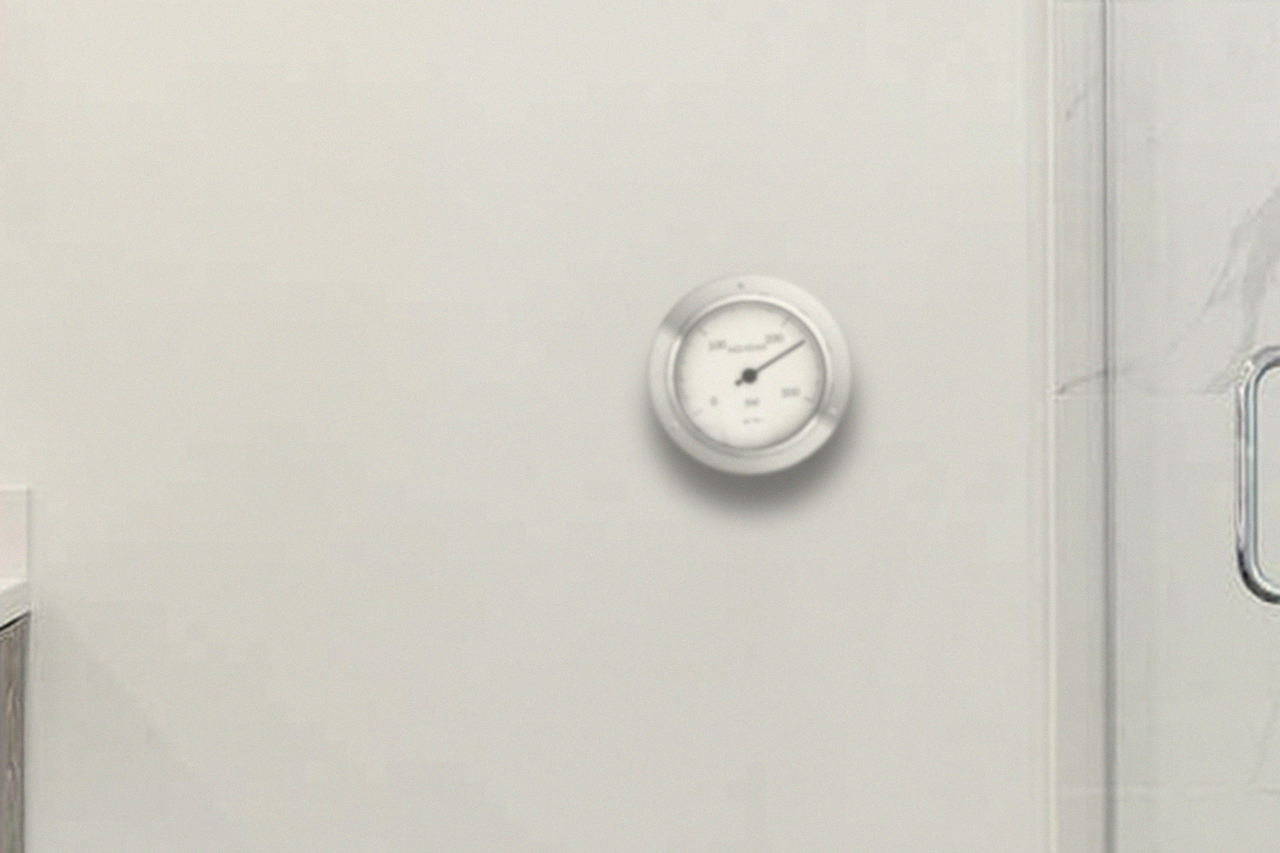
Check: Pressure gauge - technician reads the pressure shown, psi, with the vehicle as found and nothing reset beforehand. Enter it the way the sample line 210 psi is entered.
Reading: 230 psi
